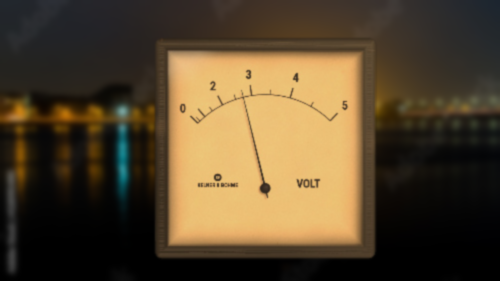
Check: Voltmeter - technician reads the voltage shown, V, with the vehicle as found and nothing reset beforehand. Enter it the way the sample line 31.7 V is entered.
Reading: 2.75 V
